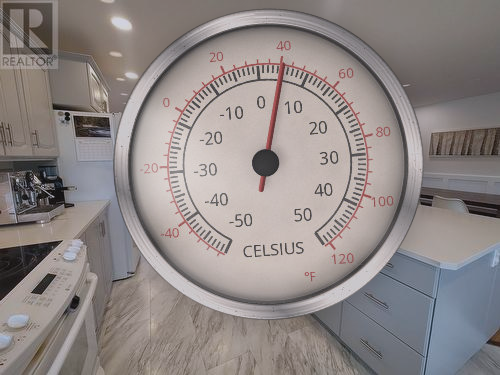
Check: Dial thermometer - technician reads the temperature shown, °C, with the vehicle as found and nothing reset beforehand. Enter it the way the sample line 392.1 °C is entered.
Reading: 5 °C
